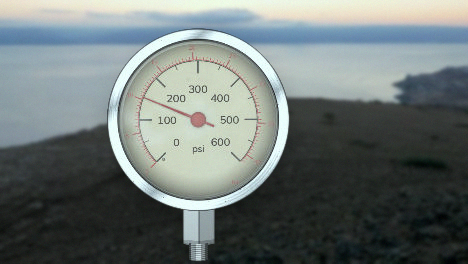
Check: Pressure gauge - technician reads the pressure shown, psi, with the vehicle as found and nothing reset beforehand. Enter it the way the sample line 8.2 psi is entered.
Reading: 150 psi
